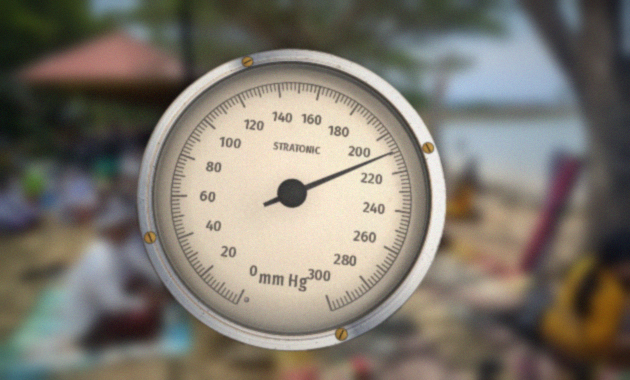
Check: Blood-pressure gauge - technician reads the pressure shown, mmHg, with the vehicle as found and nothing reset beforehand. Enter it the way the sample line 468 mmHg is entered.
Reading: 210 mmHg
